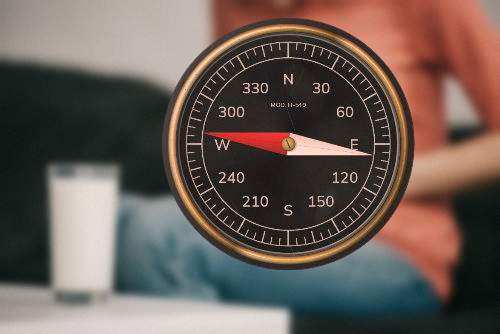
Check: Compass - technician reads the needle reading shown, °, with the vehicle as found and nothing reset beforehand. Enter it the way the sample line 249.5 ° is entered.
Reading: 277.5 °
